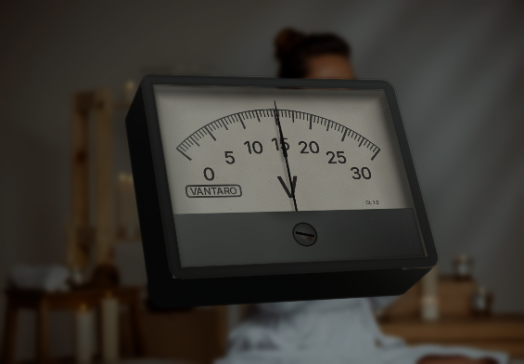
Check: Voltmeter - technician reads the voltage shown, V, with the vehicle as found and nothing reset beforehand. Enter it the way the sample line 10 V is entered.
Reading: 15 V
